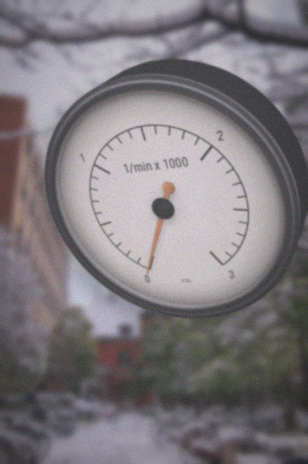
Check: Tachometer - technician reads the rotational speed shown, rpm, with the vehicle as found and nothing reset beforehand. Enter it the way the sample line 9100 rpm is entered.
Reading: 0 rpm
